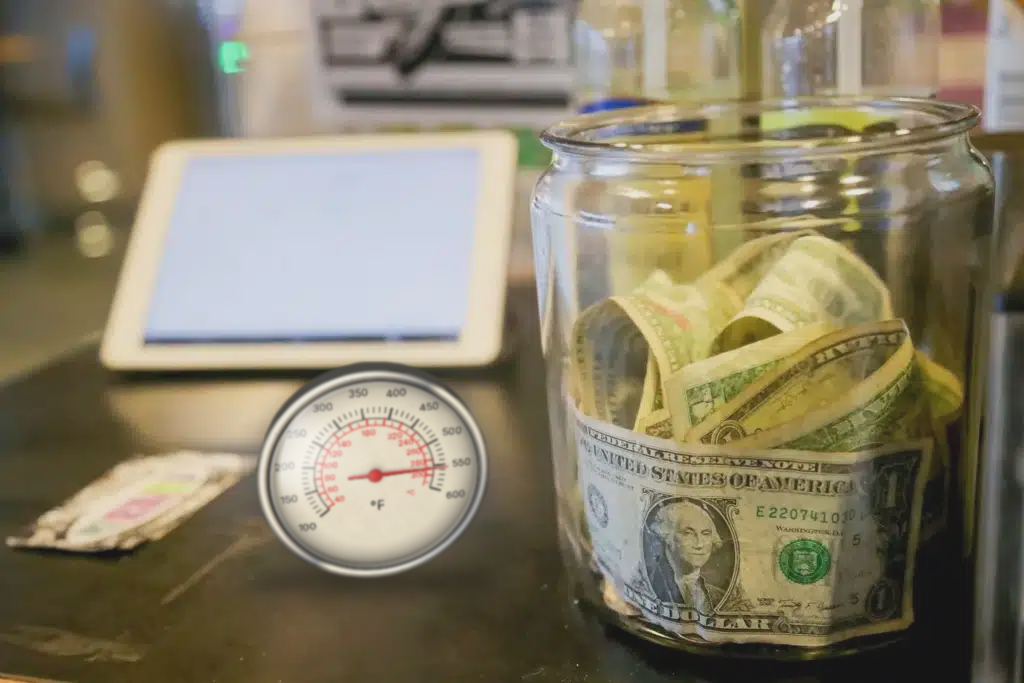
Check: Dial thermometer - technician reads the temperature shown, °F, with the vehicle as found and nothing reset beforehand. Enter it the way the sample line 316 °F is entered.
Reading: 550 °F
